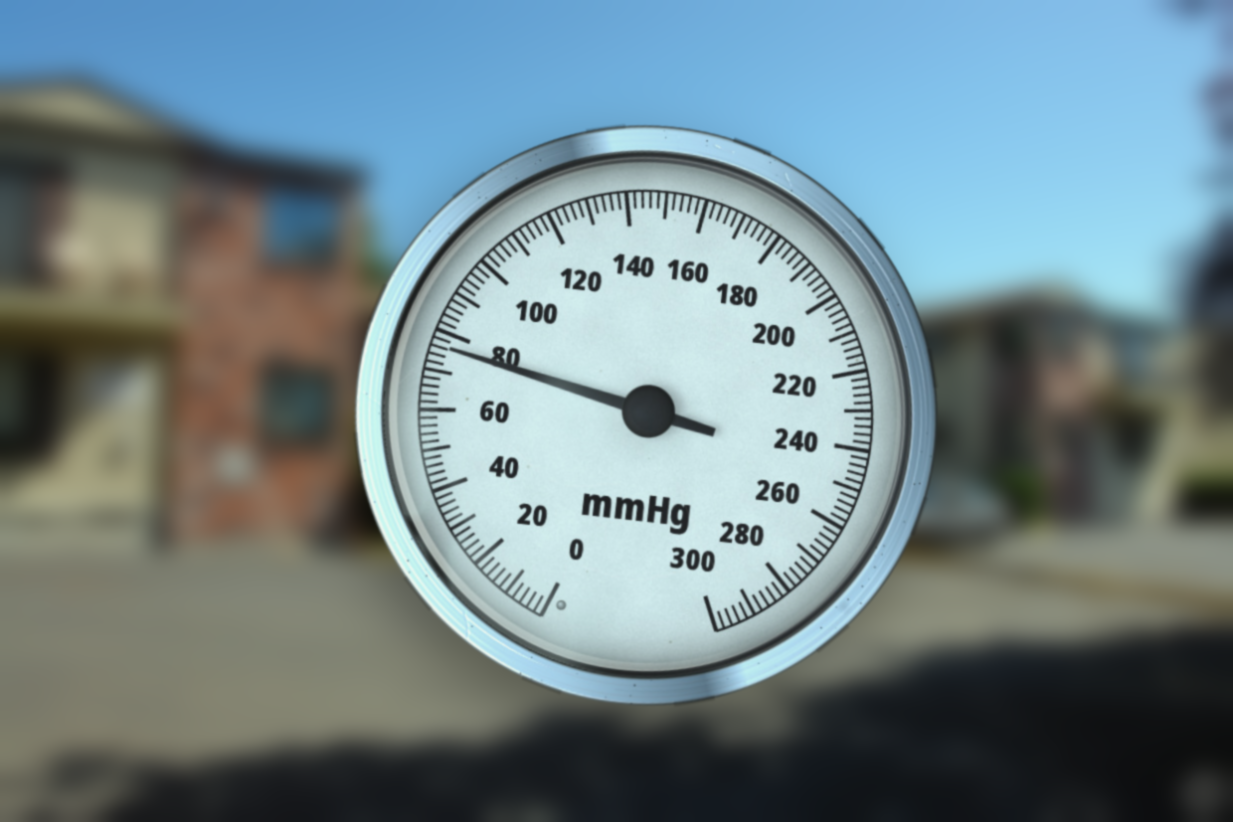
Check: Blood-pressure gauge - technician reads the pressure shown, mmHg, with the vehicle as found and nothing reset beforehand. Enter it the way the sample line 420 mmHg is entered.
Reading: 76 mmHg
